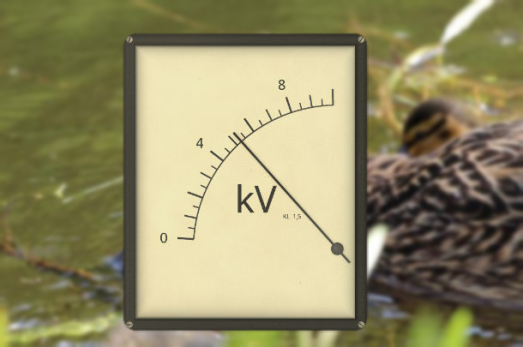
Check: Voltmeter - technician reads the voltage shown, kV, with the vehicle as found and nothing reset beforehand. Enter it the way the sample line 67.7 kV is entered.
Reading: 5.25 kV
